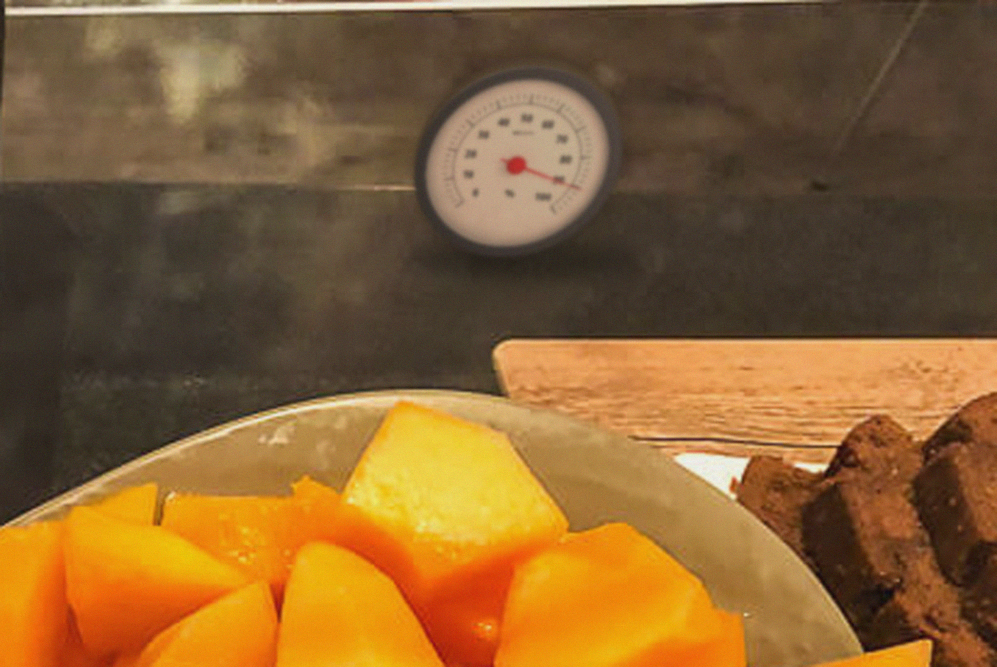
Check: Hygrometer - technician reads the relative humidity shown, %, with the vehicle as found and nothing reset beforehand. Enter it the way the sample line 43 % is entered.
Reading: 90 %
